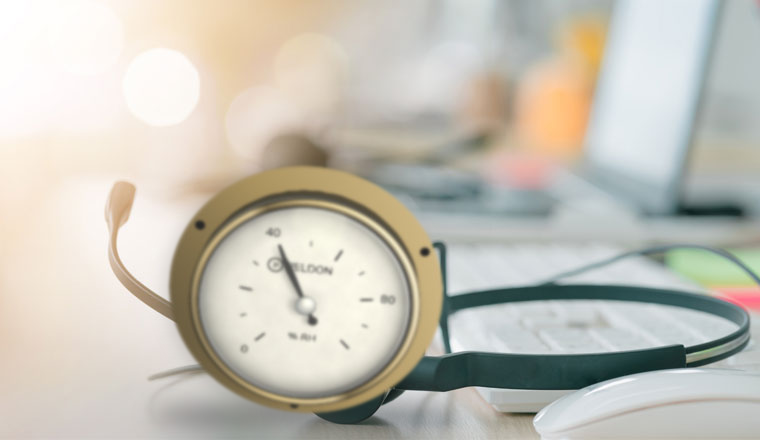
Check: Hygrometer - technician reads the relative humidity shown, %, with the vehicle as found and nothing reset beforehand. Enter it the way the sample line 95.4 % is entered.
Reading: 40 %
